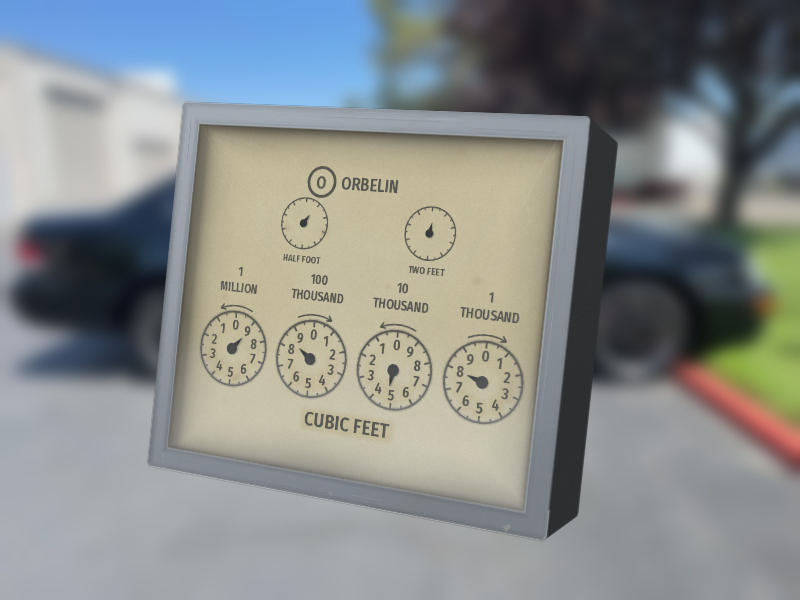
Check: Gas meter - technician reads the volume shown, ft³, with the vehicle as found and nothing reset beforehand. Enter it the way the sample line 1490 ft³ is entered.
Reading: 884800 ft³
